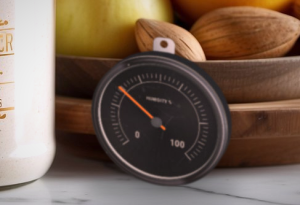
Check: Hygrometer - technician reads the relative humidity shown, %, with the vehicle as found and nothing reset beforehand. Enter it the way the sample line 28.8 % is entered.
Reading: 30 %
